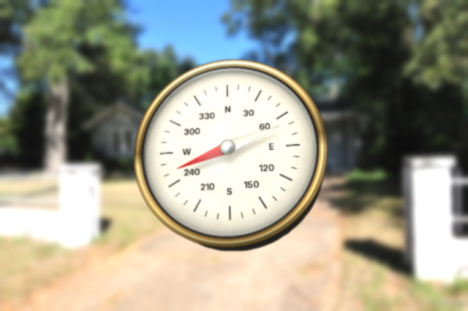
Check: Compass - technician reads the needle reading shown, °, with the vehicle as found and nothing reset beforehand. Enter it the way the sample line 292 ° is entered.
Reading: 250 °
